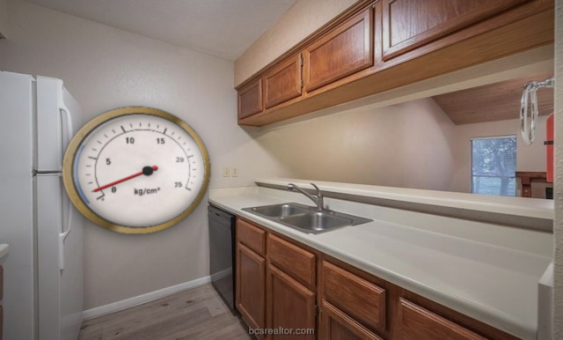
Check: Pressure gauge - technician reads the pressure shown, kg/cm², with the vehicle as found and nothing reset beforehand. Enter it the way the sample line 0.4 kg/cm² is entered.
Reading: 1 kg/cm²
